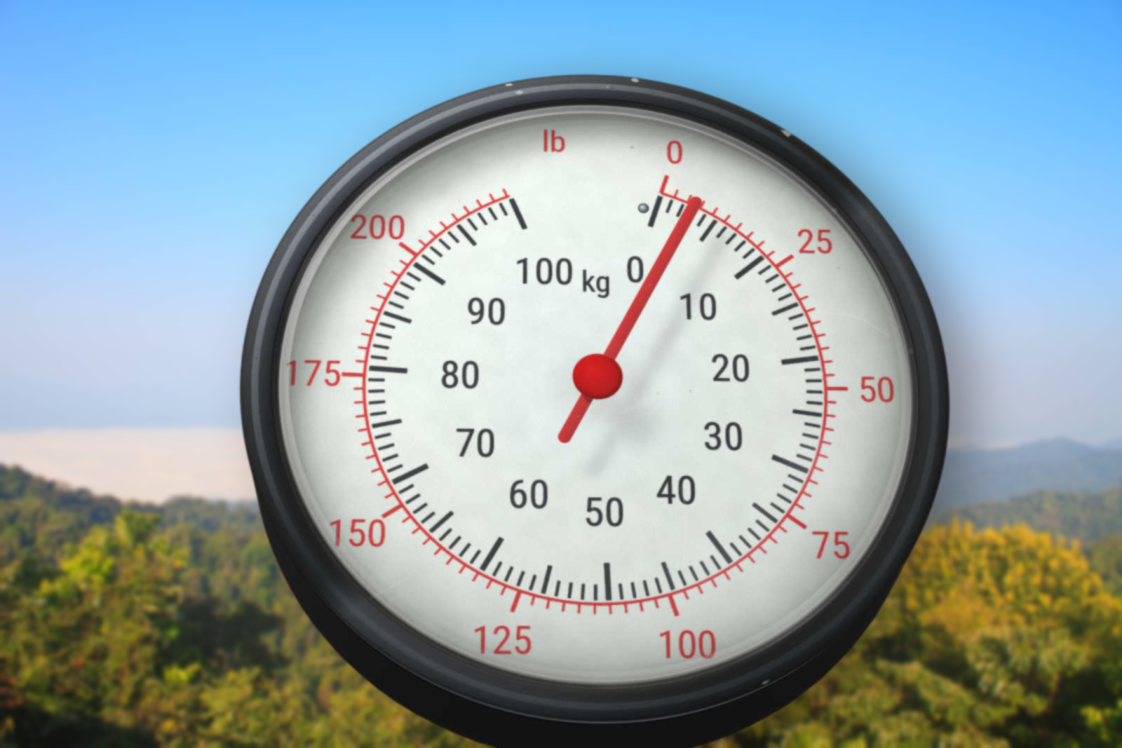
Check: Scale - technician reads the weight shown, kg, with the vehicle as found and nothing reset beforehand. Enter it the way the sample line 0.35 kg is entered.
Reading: 3 kg
